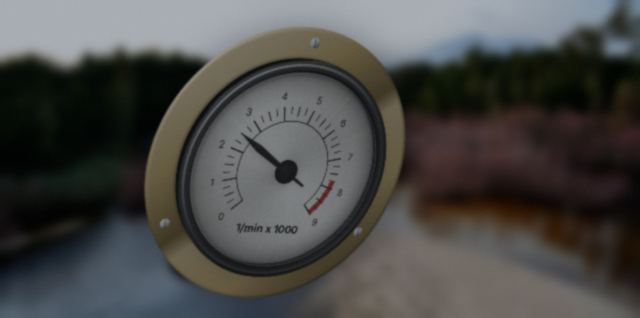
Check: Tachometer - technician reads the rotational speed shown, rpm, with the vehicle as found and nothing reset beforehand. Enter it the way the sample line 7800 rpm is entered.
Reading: 2500 rpm
